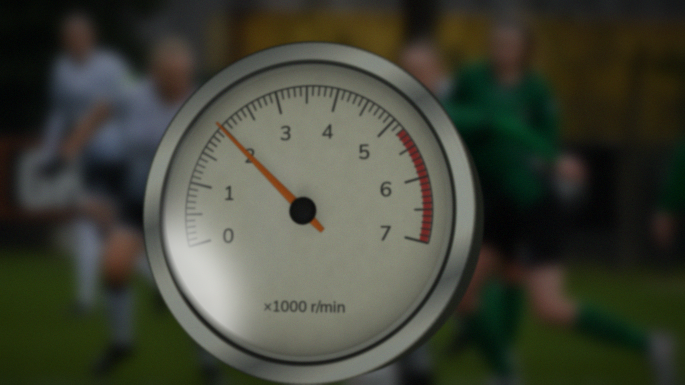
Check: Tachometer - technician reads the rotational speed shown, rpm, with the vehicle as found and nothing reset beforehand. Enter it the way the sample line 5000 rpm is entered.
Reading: 2000 rpm
